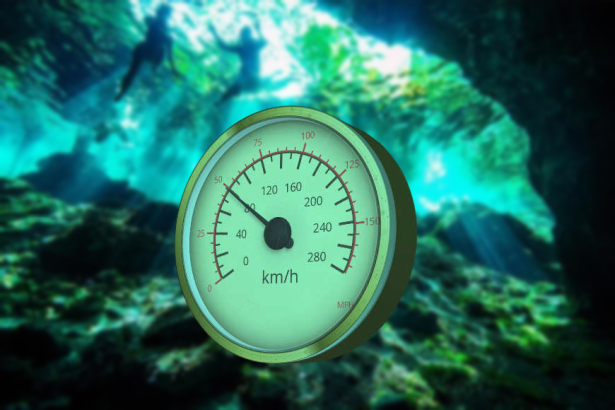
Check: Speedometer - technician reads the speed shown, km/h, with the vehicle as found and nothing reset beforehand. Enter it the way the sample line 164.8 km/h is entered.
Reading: 80 km/h
